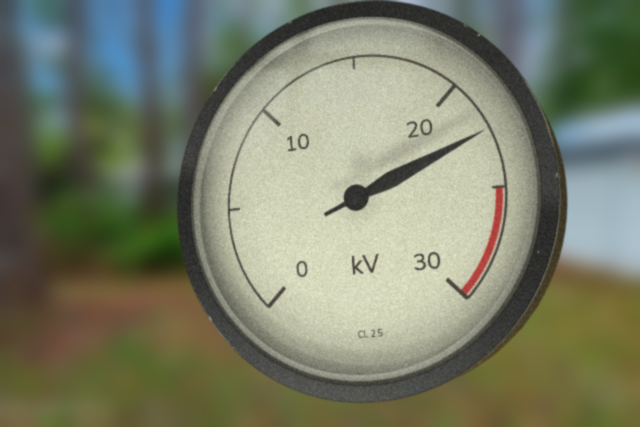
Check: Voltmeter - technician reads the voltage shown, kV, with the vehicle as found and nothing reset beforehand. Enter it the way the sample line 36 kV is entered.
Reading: 22.5 kV
